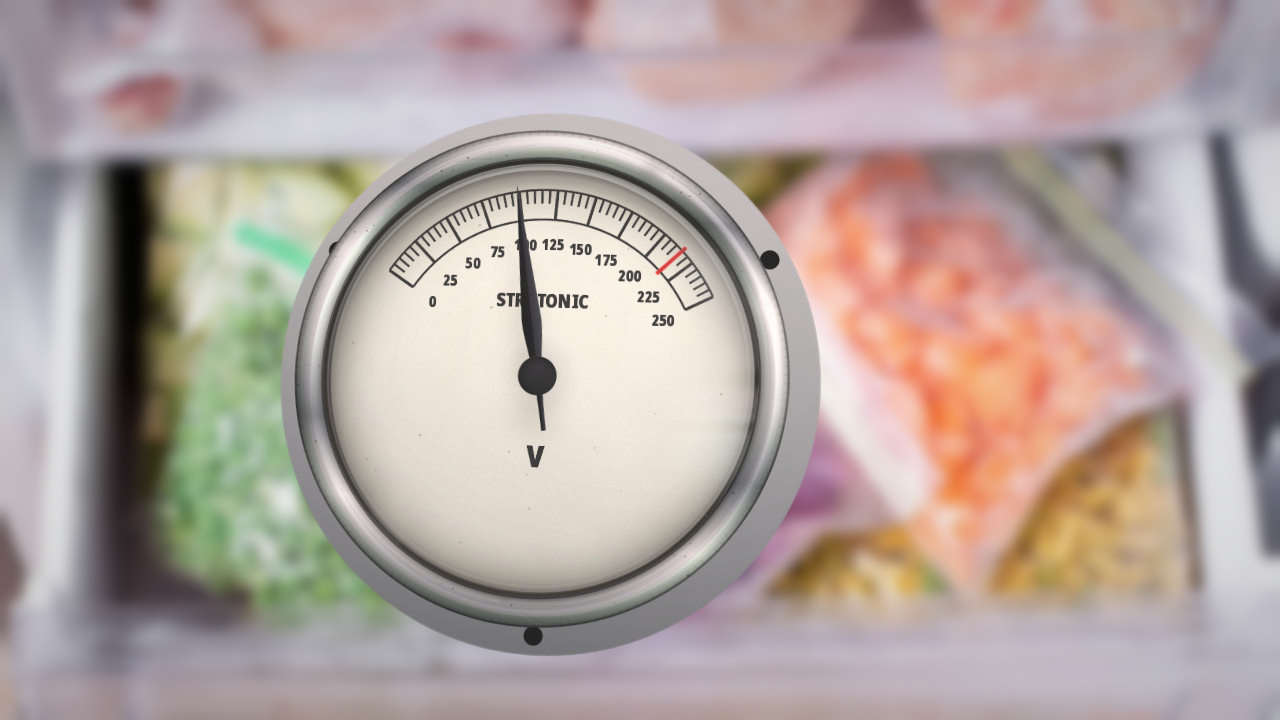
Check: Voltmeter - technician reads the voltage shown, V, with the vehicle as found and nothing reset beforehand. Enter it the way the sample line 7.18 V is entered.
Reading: 100 V
